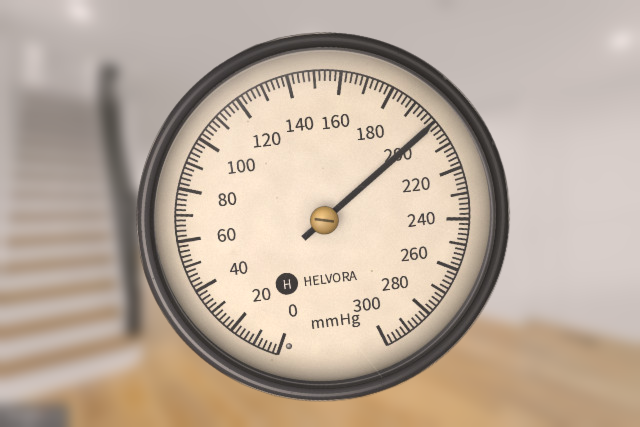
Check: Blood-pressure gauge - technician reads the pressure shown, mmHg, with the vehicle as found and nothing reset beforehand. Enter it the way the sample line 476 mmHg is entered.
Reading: 200 mmHg
